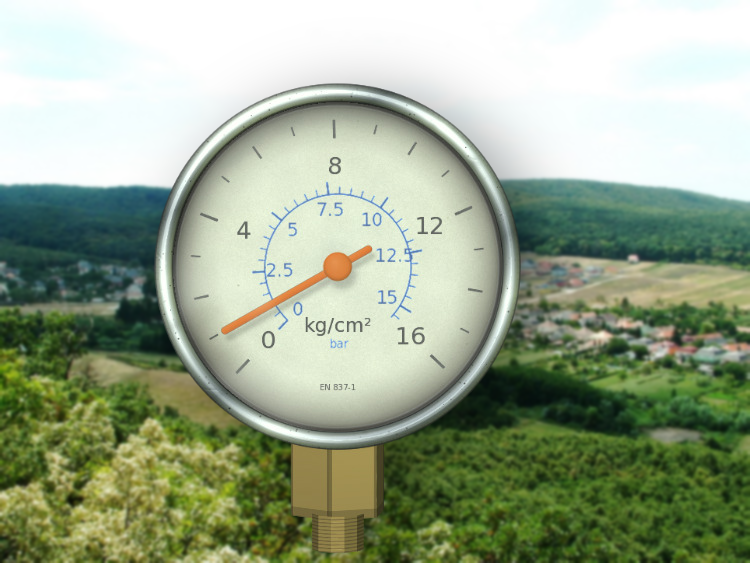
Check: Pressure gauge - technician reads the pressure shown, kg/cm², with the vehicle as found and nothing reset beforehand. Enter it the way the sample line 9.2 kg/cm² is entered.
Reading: 1 kg/cm²
